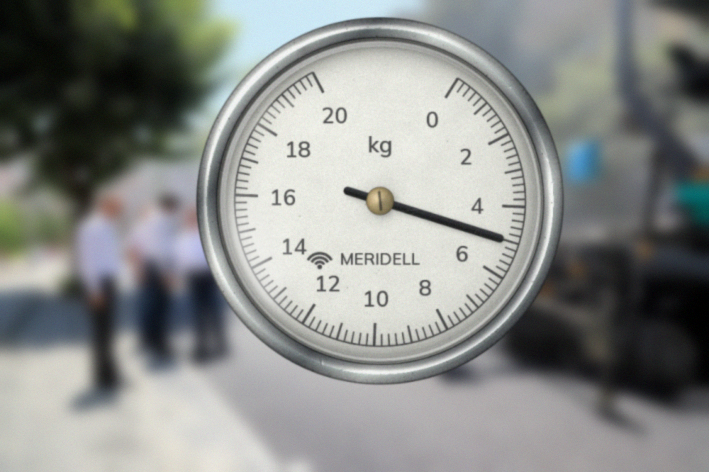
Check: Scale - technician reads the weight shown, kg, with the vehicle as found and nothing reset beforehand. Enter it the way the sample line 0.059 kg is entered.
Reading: 5 kg
